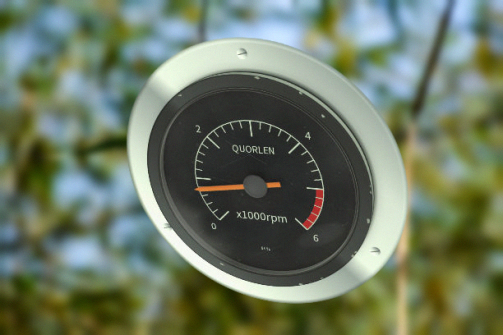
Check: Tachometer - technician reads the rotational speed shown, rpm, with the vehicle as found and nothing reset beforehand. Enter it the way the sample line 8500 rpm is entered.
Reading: 800 rpm
